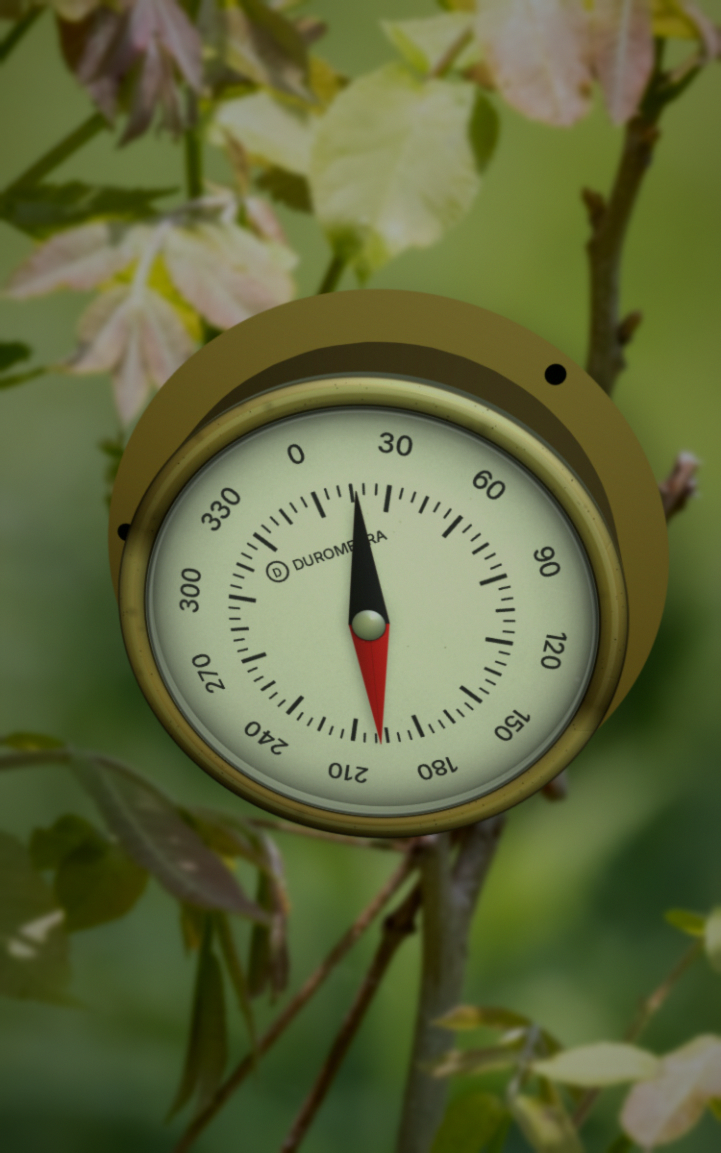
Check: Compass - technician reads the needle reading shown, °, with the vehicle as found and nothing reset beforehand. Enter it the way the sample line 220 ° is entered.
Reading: 197.5 °
